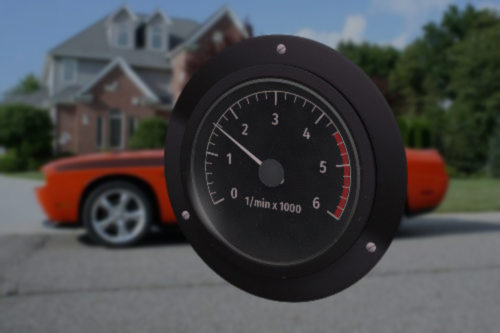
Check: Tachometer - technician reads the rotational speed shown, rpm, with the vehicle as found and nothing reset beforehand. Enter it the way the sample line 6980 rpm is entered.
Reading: 1600 rpm
